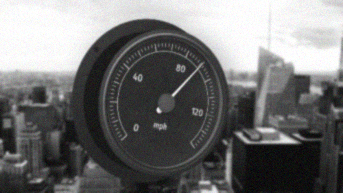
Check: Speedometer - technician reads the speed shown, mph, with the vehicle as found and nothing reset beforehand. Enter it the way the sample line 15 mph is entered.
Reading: 90 mph
